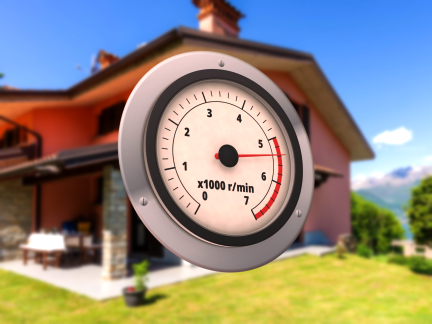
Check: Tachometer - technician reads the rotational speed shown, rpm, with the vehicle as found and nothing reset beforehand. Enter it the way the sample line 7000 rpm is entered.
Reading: 5400 rpm
